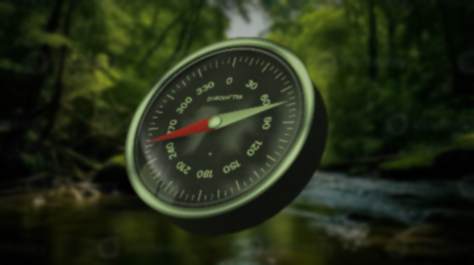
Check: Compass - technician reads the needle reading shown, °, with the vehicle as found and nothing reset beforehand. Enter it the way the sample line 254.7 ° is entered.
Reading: 255 °
